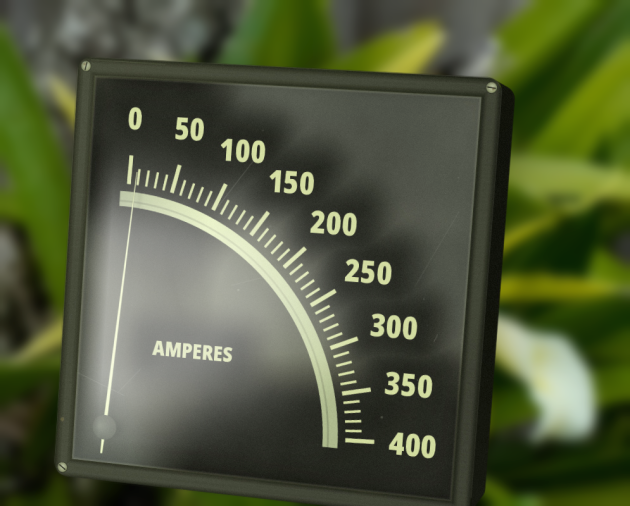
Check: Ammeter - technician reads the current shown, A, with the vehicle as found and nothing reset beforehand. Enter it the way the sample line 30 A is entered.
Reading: 10 A
